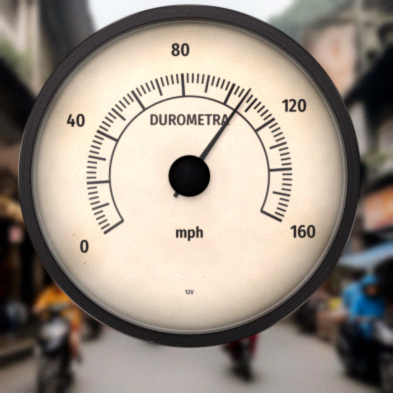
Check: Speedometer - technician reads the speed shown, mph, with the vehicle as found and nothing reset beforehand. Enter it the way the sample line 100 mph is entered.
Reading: 106 mph
